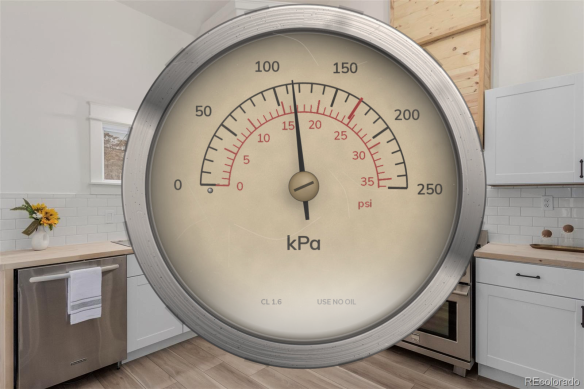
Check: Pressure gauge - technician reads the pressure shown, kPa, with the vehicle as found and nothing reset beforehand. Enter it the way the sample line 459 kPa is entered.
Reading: 115 kPa
